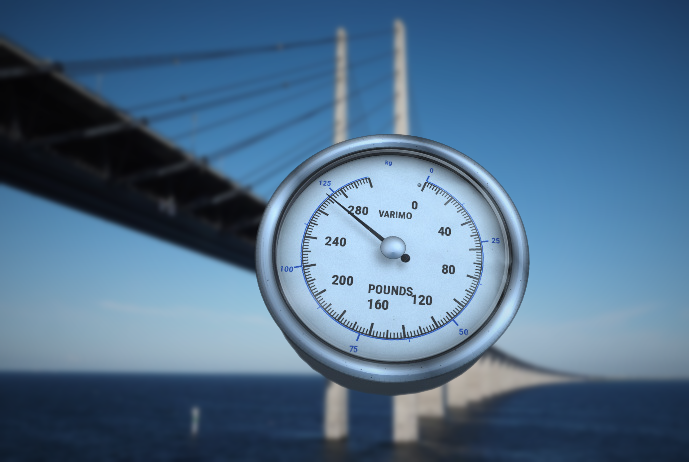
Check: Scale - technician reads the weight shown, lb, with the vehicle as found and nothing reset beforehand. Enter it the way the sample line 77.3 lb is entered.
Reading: 270 lb
